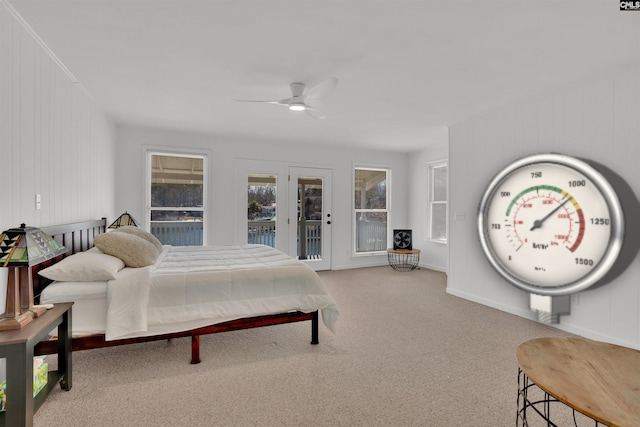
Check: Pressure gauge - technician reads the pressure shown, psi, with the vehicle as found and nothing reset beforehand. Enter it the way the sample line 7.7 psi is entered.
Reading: 1050 psi
